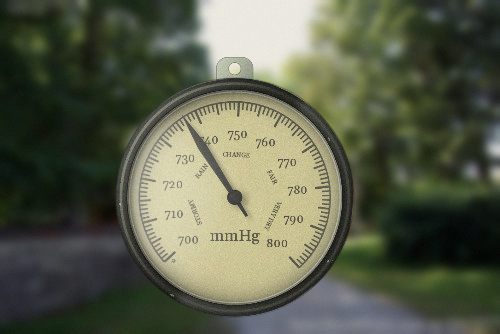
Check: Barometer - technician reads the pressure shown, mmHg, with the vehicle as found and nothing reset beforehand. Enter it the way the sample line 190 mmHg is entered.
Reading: 737 mmHg
